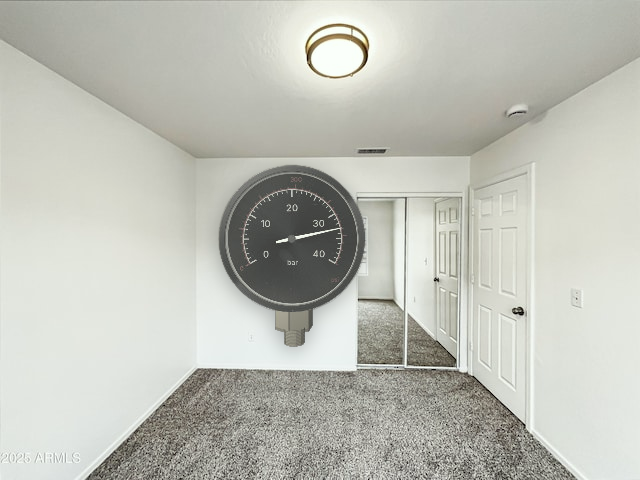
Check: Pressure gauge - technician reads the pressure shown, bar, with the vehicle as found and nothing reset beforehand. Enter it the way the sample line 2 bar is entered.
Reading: 33 bar
